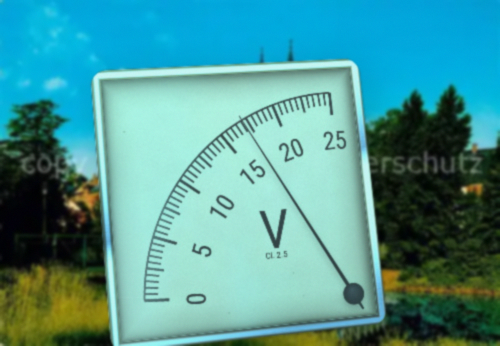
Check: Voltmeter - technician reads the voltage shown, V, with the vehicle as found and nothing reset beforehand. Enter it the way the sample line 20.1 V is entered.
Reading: 17 V
